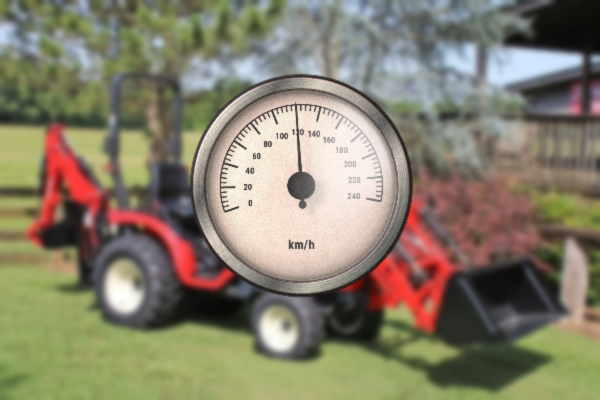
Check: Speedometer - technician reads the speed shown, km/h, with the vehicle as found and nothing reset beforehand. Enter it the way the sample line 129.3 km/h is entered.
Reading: 120 km/h
